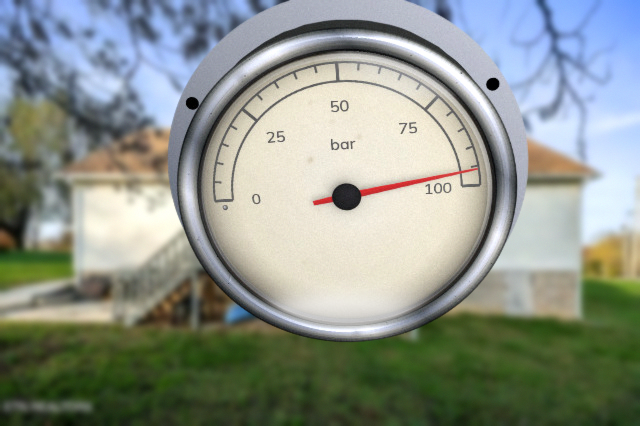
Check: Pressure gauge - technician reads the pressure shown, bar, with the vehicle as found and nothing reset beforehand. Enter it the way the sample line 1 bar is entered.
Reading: 95 bar
